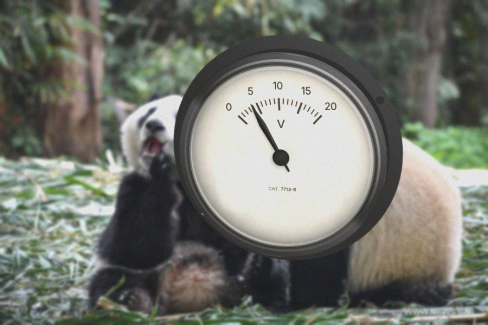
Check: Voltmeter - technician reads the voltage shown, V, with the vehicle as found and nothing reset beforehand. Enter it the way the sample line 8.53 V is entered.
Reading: 4 V
